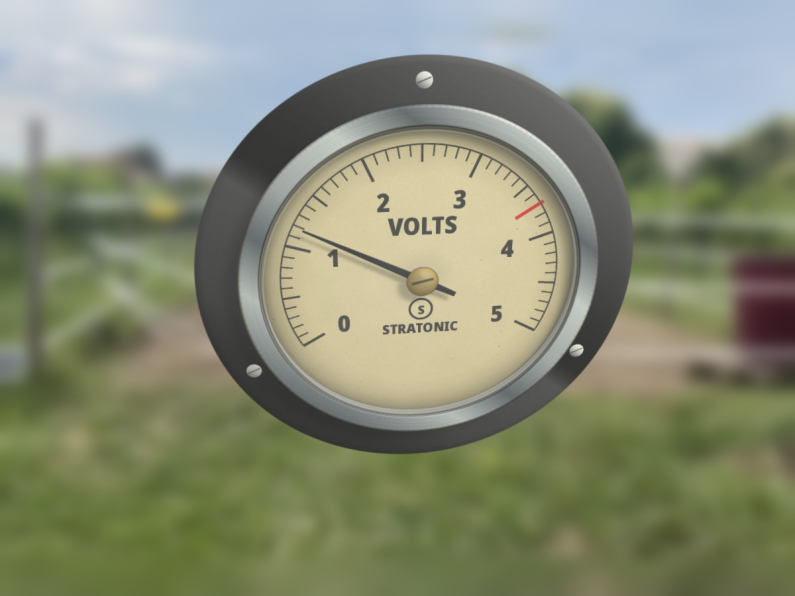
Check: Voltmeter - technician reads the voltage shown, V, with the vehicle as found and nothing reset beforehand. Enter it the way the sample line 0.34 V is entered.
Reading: 1.2 V
